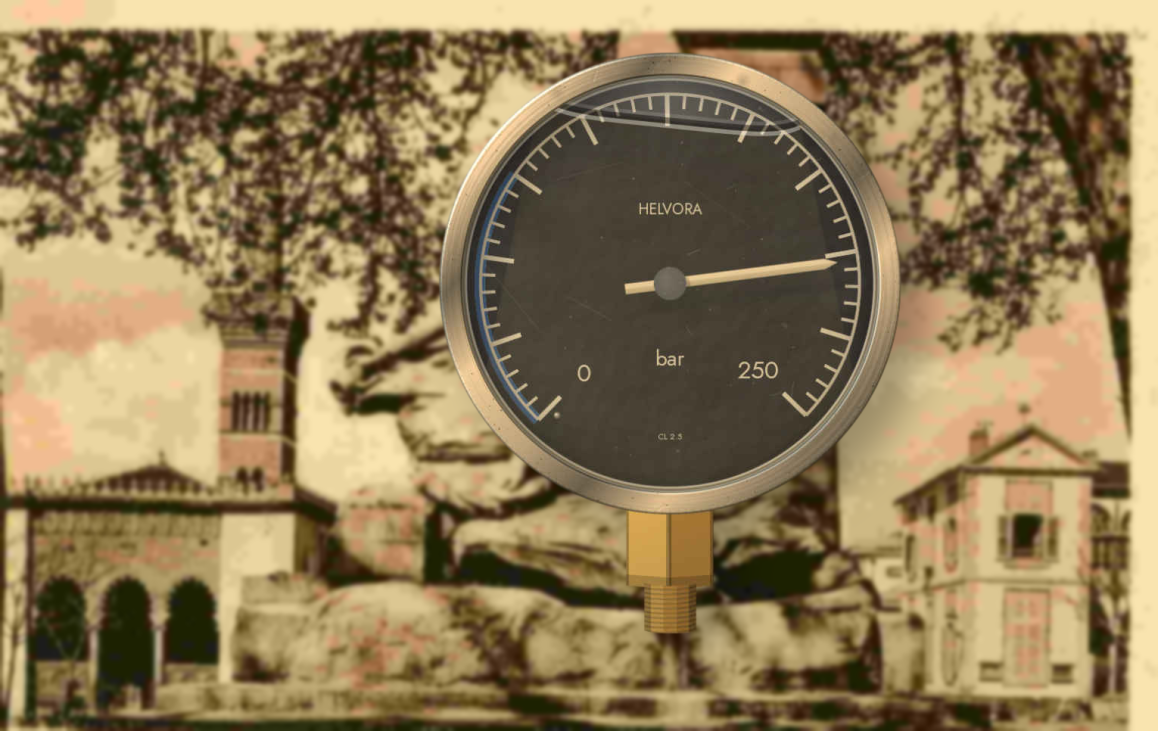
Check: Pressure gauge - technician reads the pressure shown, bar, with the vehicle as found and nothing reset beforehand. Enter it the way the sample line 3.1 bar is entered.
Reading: 202.5 bar
